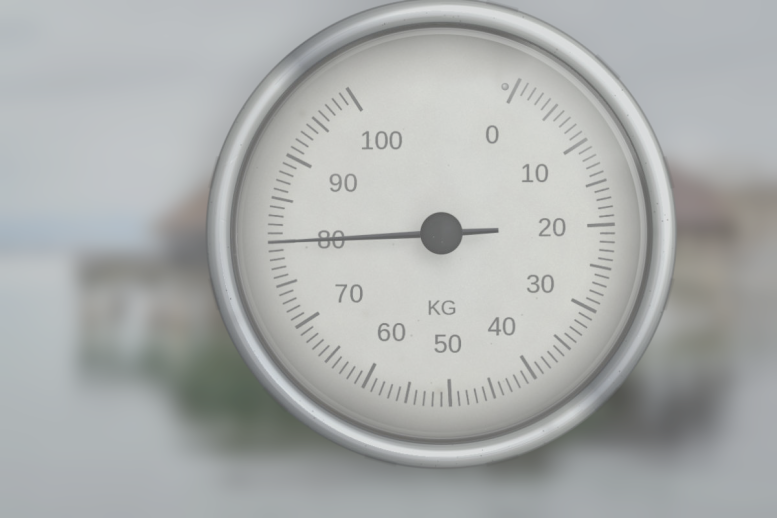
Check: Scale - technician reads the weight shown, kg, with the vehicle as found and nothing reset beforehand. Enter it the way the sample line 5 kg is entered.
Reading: 80 kg
